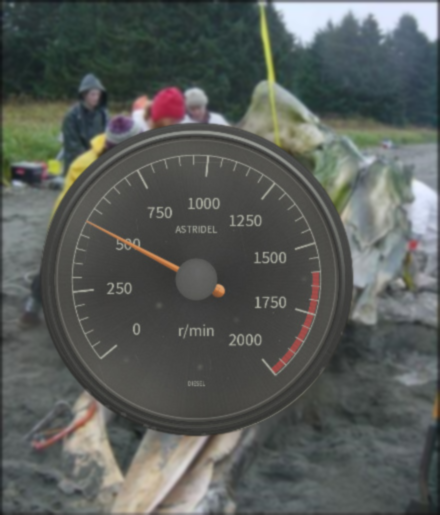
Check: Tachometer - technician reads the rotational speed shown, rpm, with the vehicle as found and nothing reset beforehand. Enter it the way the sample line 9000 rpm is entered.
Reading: 500 rpm
